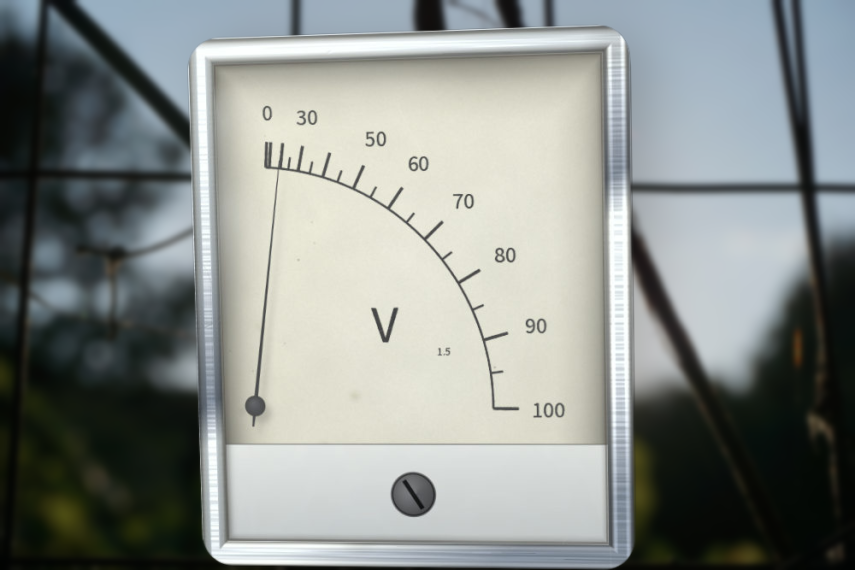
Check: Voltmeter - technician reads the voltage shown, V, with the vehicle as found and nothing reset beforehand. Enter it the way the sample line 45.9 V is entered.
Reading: 20 V
